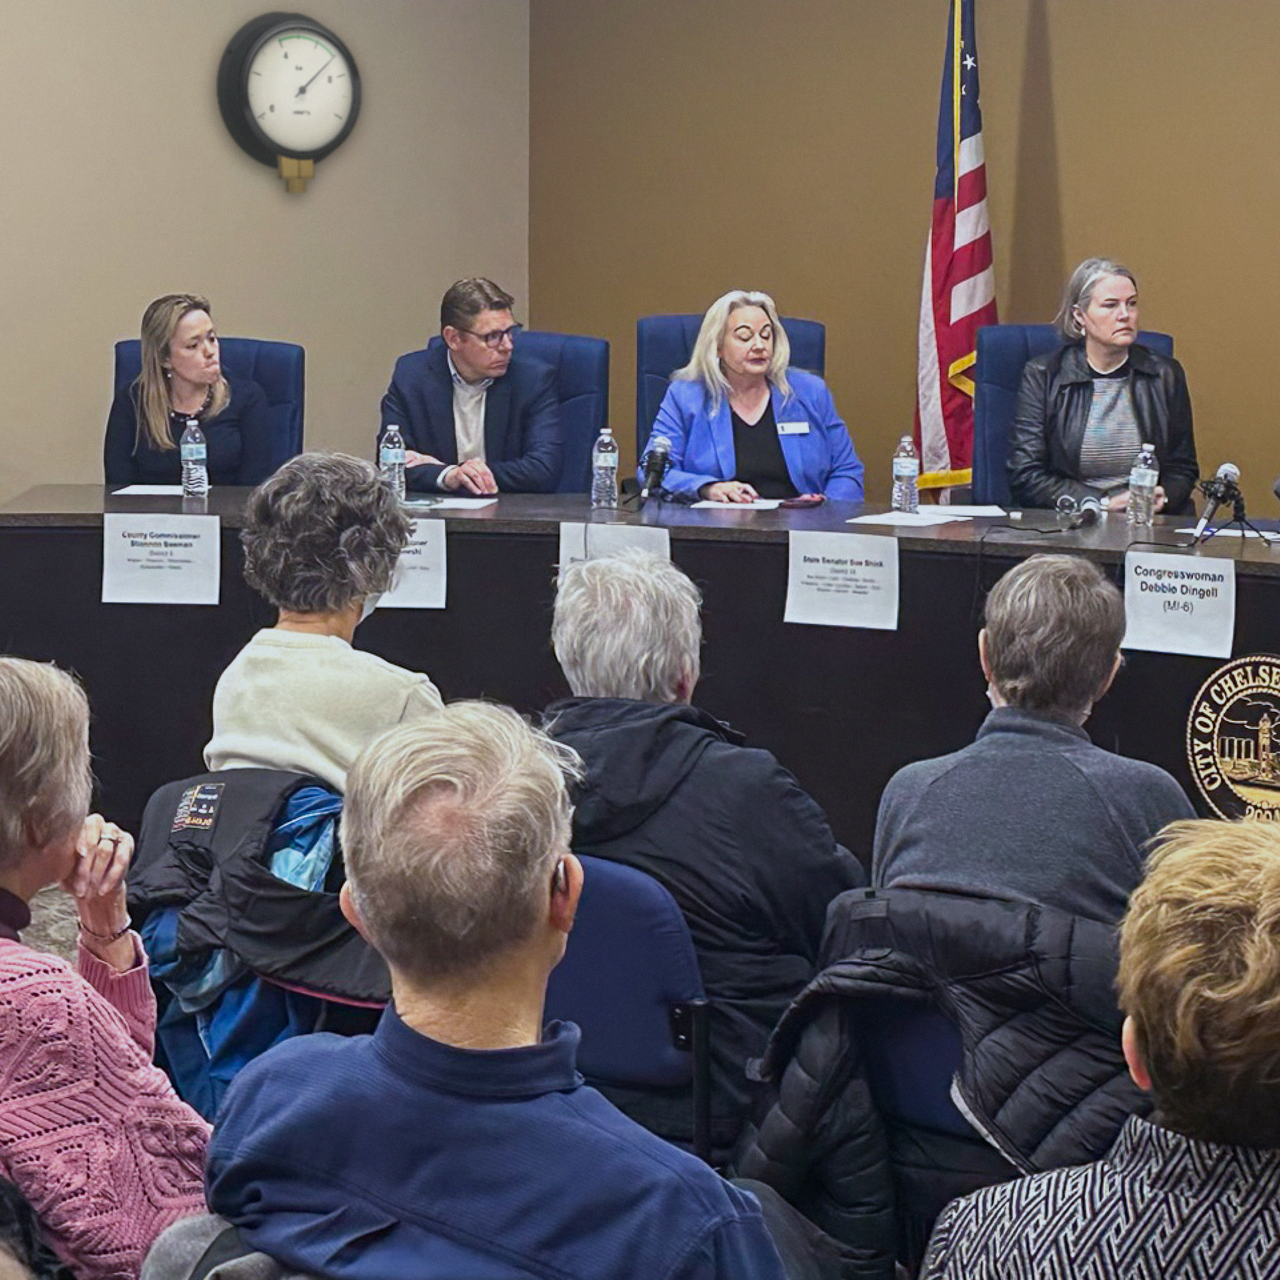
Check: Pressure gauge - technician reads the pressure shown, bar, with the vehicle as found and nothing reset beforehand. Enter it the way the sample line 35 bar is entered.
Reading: 7 bar
